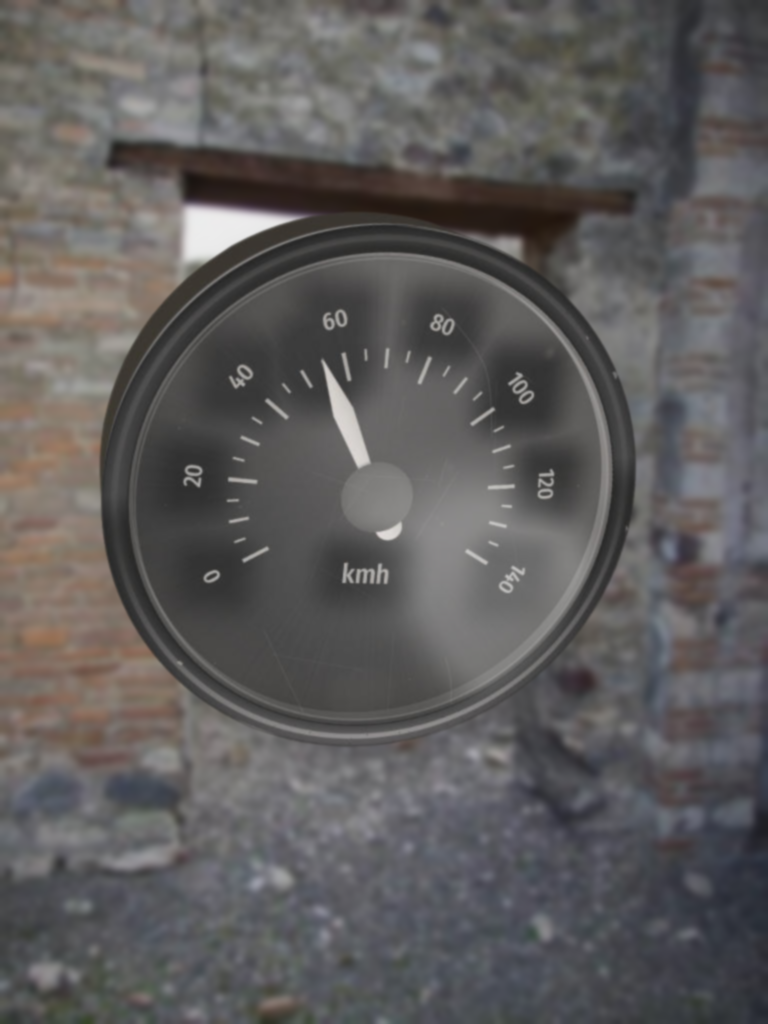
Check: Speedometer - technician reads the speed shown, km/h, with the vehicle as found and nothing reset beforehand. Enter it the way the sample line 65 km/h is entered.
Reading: 55 km/h
